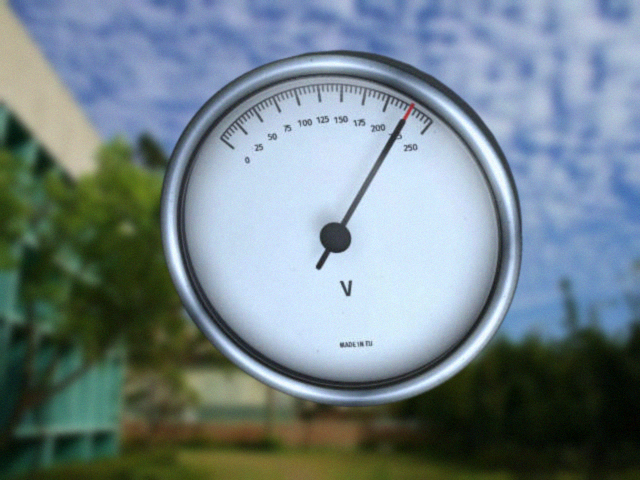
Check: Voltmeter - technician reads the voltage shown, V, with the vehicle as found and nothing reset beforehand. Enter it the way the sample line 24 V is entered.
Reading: 225 V
